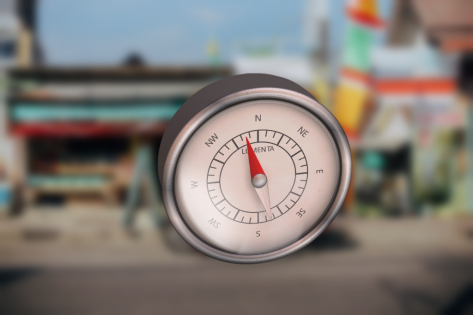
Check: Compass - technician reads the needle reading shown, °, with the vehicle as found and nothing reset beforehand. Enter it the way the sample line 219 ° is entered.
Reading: 345 °
